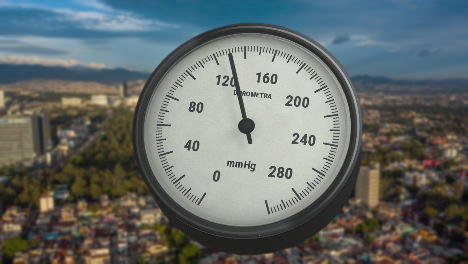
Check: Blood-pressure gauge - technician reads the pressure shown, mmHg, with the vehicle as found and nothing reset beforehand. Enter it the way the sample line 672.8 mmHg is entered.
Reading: 130 mmHg
